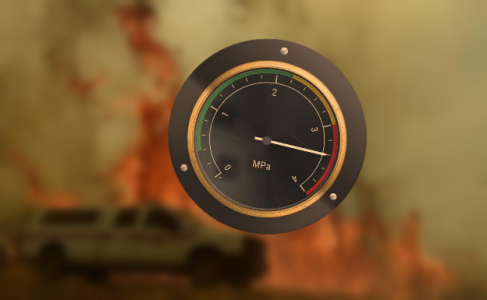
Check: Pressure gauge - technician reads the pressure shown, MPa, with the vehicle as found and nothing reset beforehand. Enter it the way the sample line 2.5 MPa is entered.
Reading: 3.4 MPa
